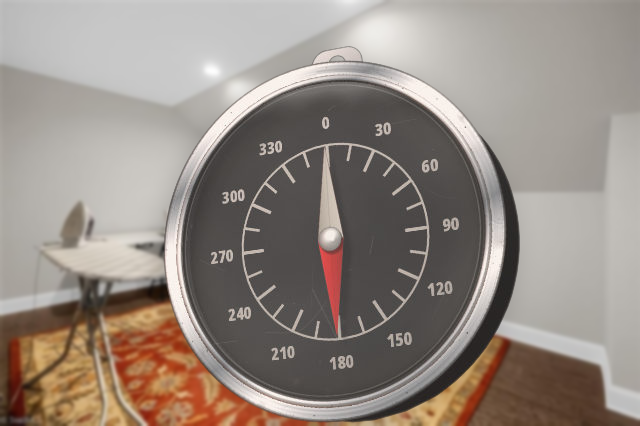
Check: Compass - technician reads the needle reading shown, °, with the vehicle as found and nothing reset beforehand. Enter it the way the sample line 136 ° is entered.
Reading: 180 °
